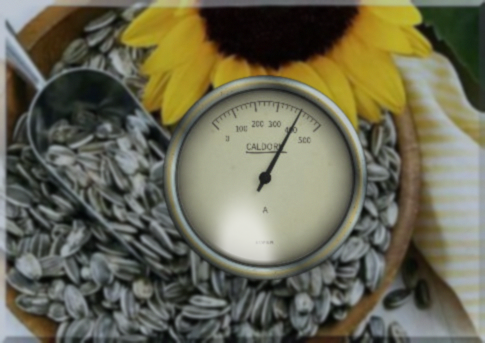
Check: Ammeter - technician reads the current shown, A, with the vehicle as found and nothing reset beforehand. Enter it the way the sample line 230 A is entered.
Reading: 400 A
